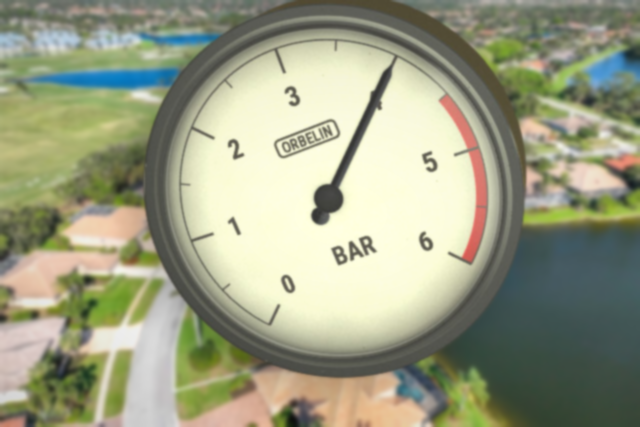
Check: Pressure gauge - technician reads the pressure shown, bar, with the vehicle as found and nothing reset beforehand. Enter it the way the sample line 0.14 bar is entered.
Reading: 4 bar
